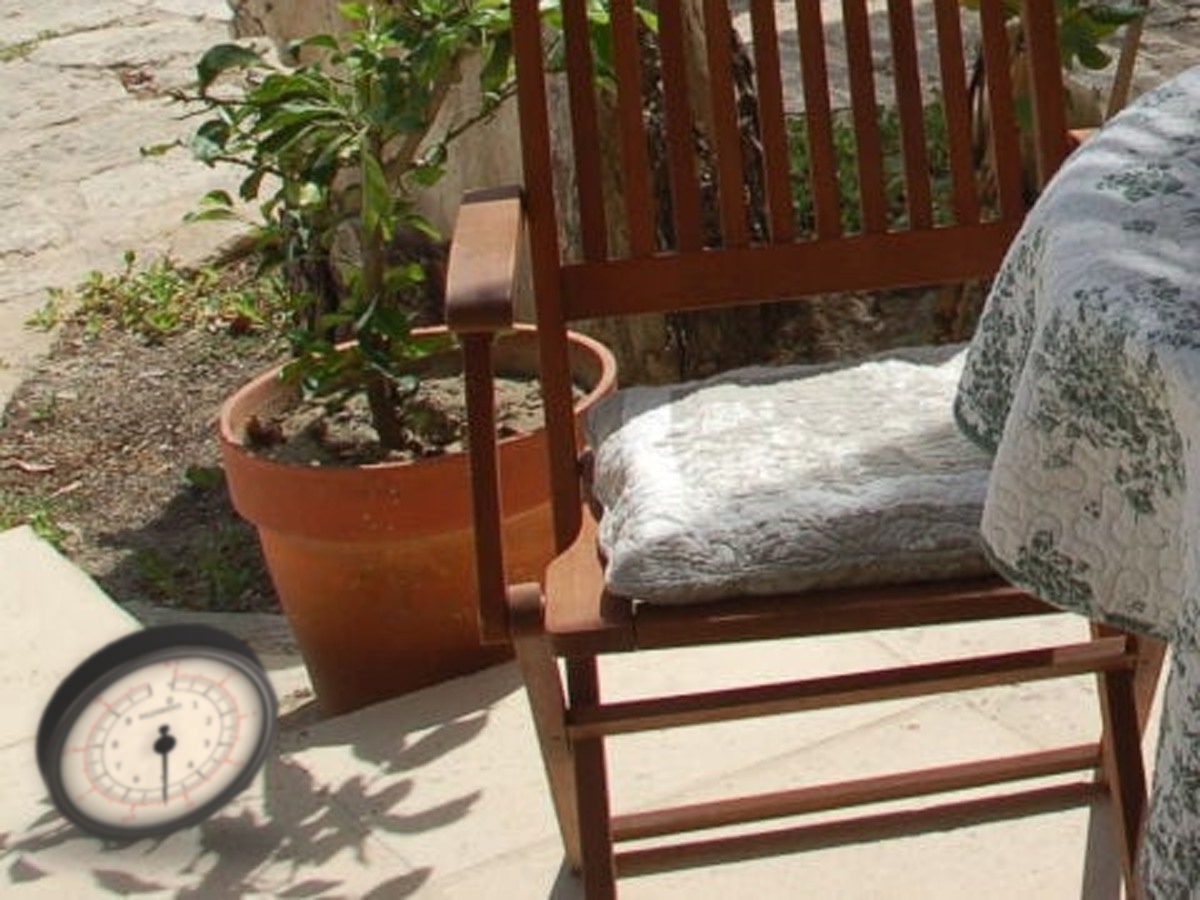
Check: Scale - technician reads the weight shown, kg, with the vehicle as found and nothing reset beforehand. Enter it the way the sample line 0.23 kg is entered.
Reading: 5 kg
